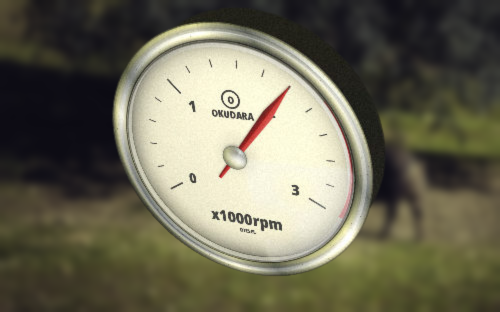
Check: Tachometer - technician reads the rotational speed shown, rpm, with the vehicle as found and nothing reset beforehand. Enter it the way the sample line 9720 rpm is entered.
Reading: 2000 rpm
